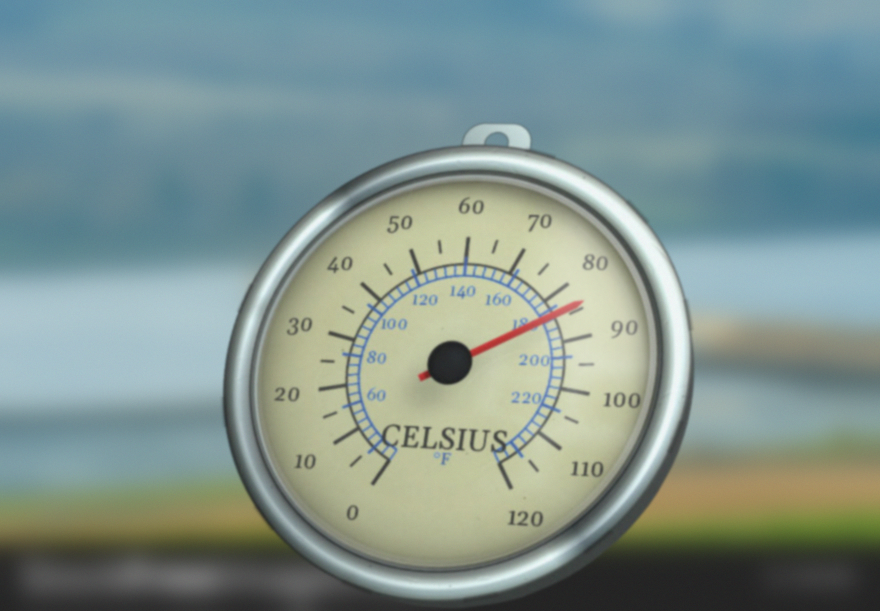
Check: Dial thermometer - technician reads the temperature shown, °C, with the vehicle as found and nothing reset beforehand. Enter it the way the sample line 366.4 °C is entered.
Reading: 85 °C
